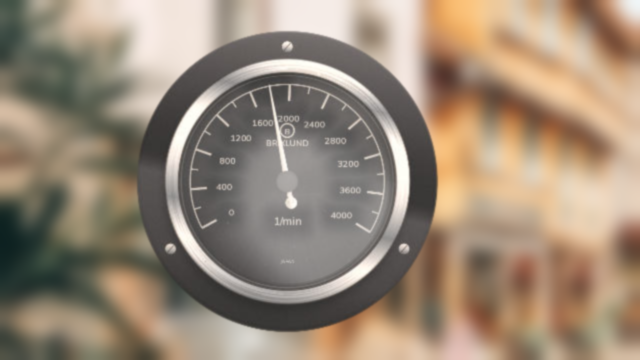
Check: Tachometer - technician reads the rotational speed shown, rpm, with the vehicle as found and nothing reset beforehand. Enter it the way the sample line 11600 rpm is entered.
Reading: 1800 rpm
